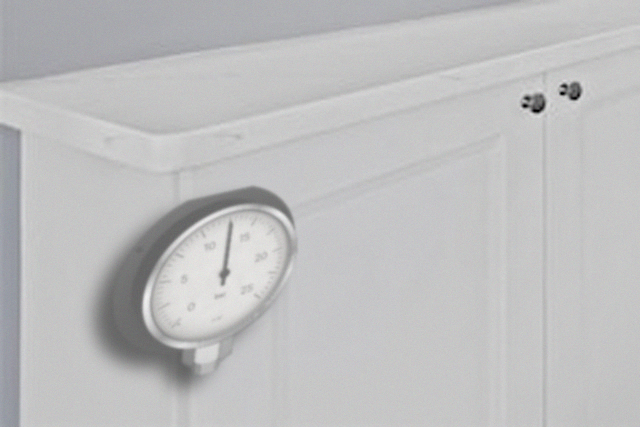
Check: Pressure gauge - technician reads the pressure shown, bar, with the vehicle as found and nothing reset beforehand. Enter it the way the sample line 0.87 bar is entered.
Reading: 12.5 bar
